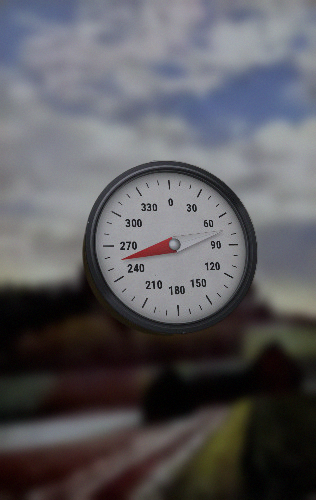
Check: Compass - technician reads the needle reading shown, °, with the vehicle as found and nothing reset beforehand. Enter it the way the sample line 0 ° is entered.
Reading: 255 °
